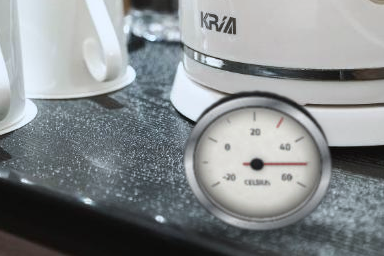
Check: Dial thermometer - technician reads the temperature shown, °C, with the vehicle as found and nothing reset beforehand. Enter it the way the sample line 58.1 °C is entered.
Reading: 50 °C
